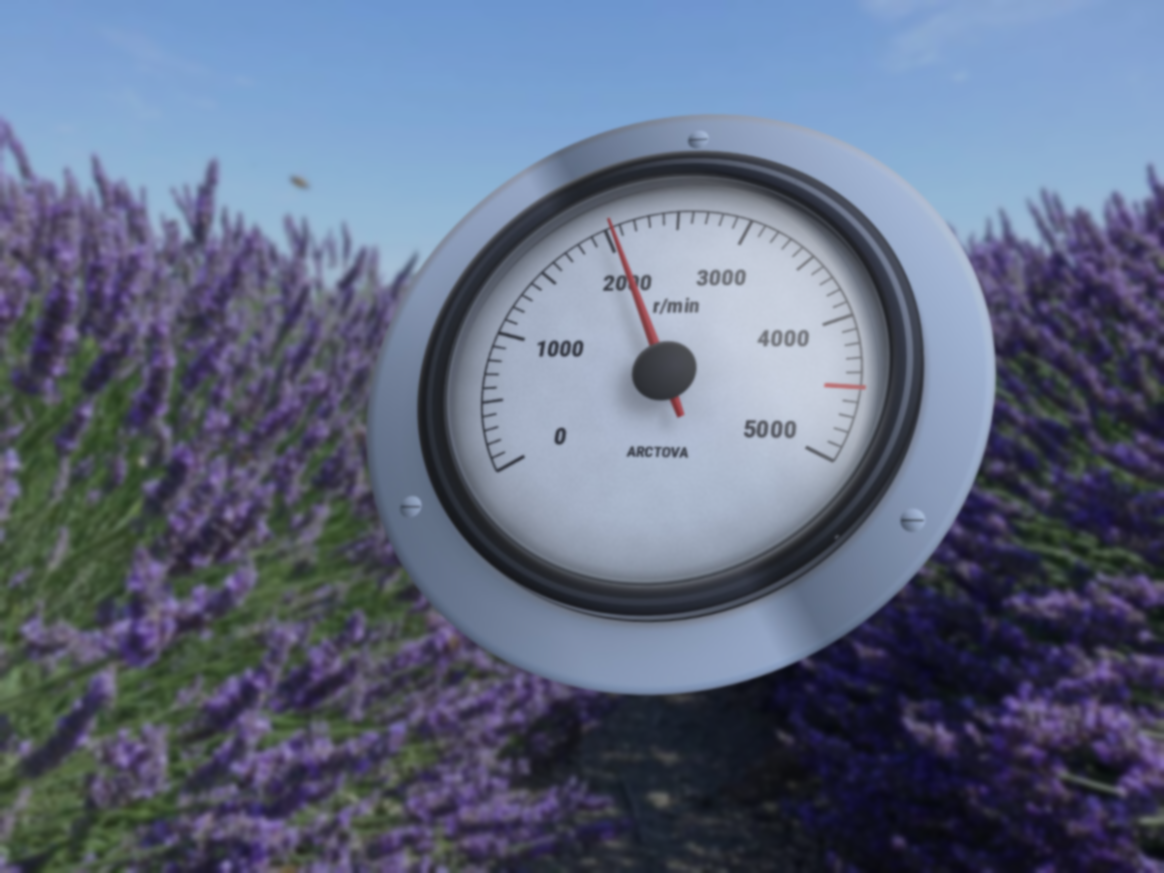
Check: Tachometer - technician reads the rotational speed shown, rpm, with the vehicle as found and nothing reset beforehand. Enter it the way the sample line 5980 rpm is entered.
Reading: 2050 rpm
